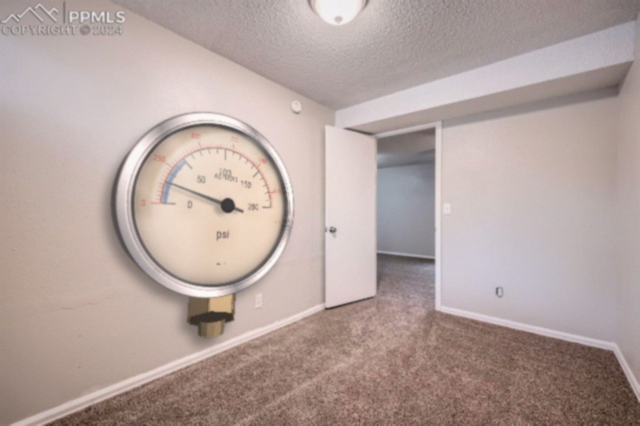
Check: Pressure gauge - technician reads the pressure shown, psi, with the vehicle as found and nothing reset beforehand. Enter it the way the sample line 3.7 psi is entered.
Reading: 20 psi
